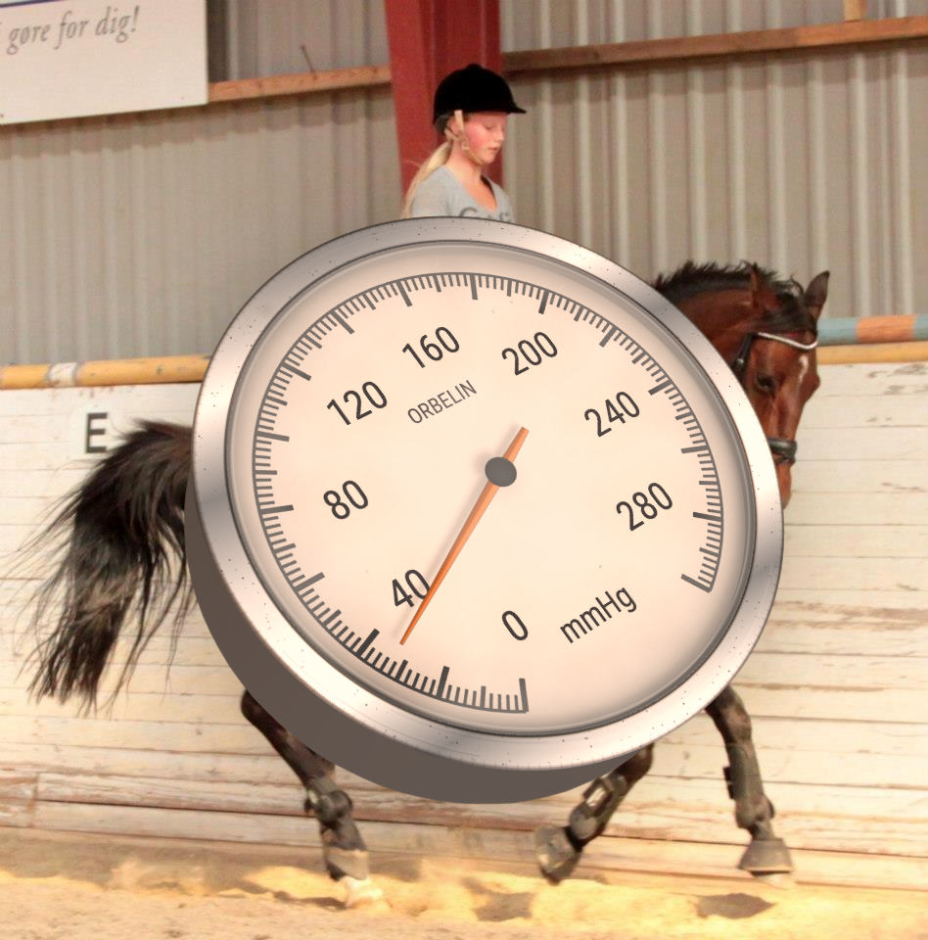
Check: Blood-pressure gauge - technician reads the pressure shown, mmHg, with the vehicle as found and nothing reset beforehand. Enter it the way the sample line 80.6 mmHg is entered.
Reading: 33 mmHg
